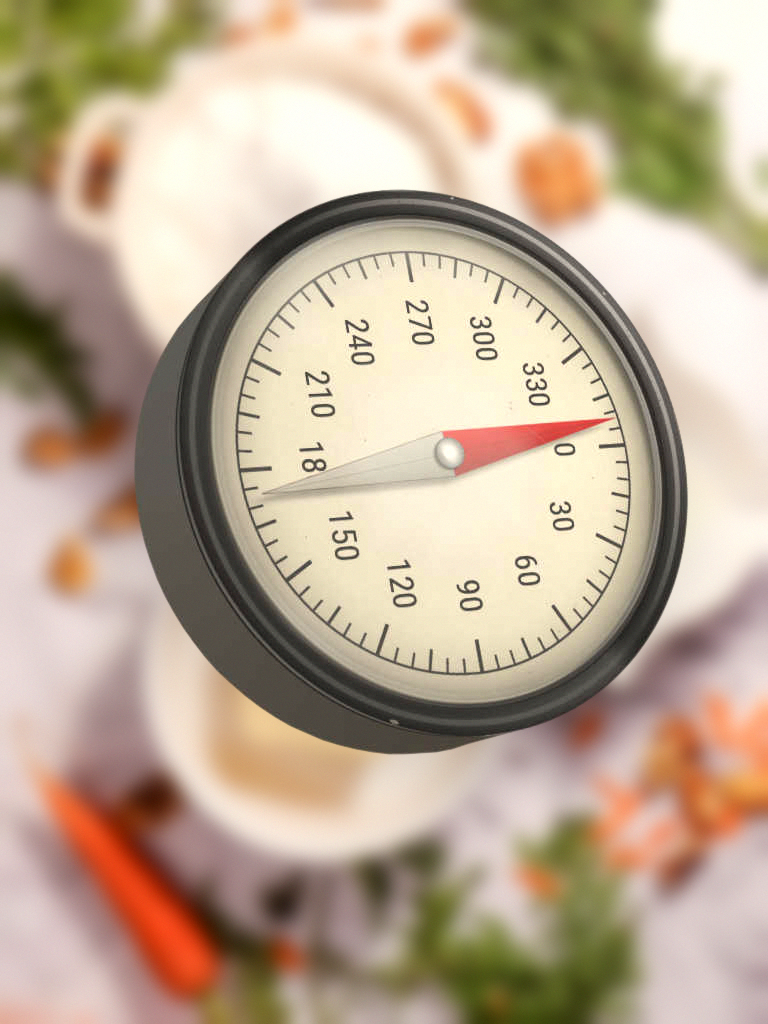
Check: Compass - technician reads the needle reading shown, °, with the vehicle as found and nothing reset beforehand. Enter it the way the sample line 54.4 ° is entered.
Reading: 352.5 °
